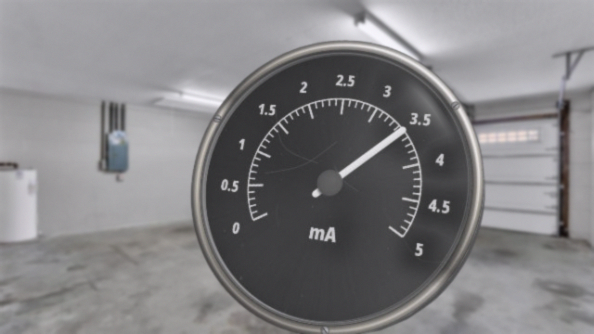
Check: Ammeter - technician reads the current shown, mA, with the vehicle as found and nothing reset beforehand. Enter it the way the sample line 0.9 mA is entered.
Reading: 3.5 mA
